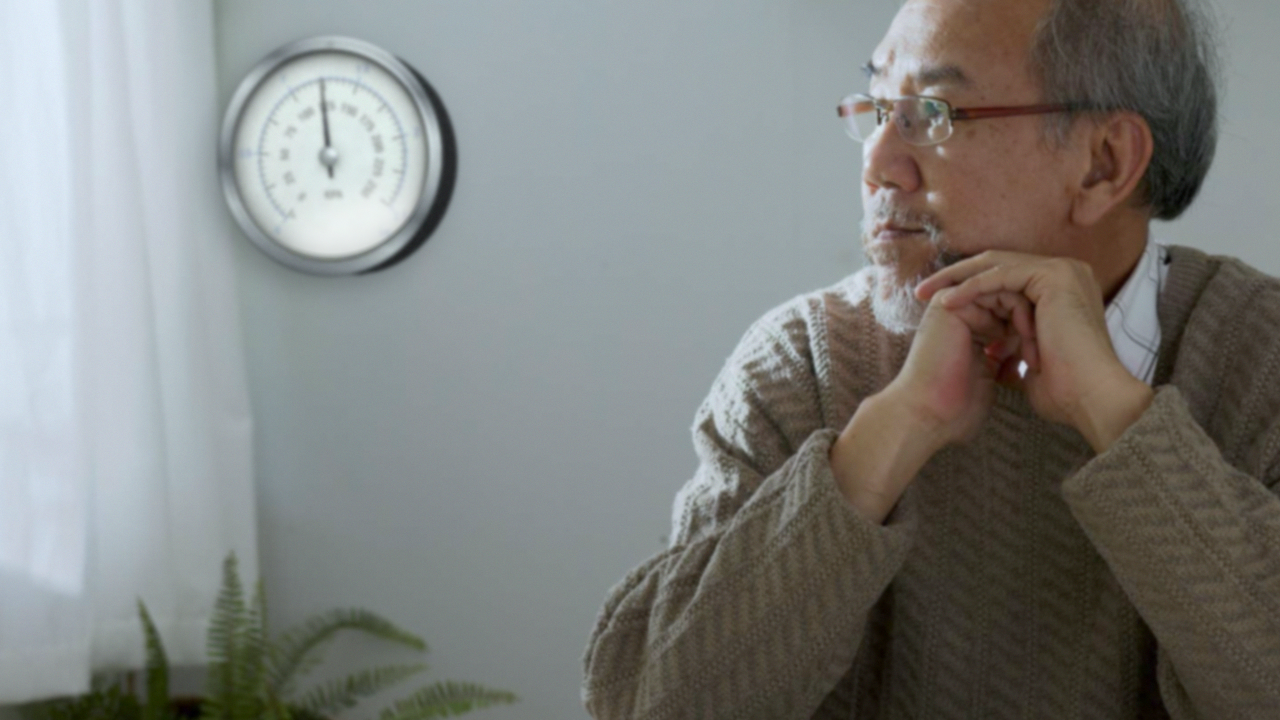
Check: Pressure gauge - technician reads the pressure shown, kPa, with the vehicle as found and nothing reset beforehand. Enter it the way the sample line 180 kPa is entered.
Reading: 125 kPa
